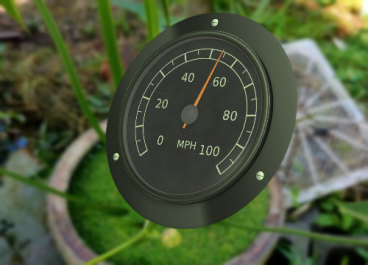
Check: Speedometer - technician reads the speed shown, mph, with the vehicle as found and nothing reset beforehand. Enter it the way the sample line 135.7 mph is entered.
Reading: 55 mph
